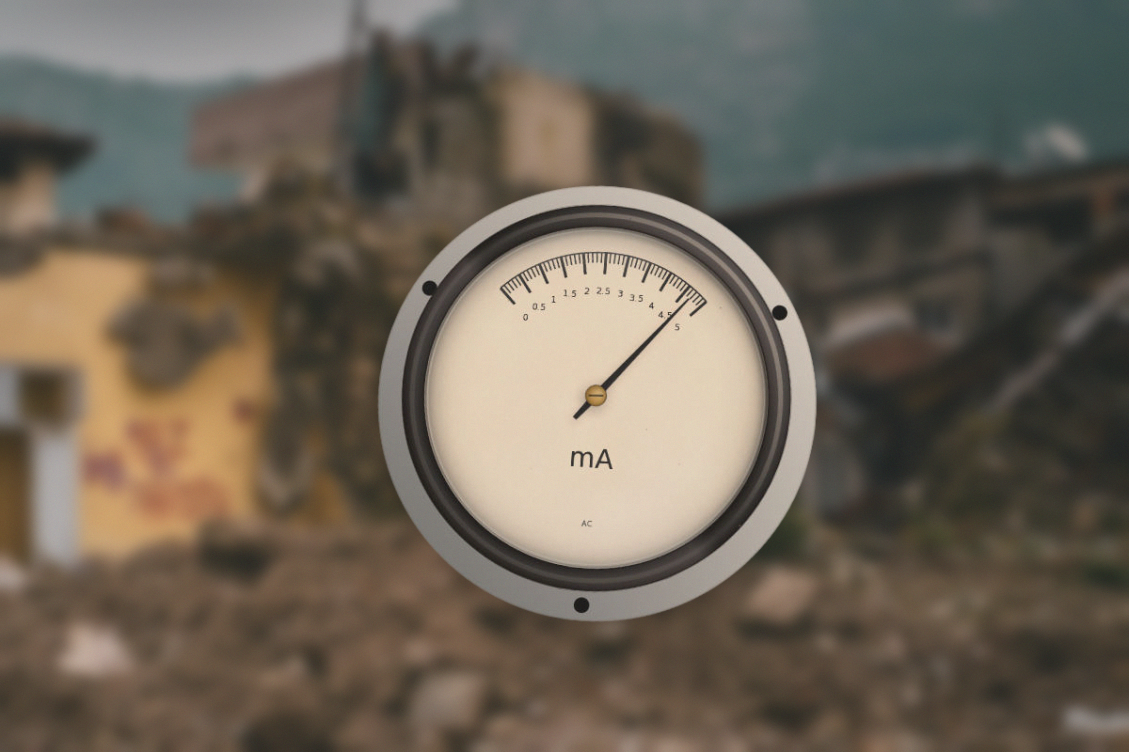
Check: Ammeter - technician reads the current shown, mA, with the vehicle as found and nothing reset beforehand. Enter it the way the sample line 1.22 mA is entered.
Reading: 4.7 mA
